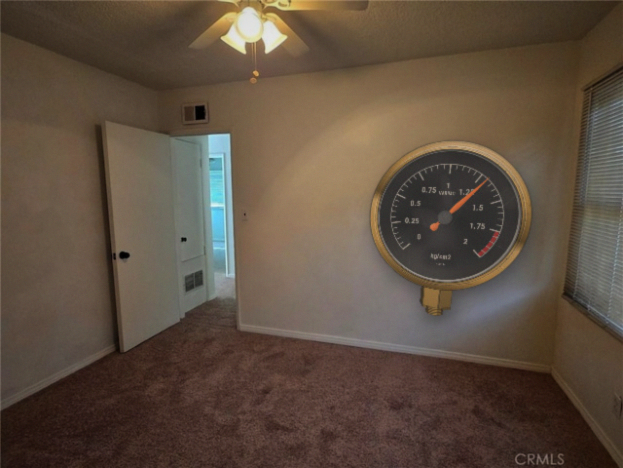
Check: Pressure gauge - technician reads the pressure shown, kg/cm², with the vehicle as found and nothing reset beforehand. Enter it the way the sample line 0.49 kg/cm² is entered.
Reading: 1.3 kg/cm²
